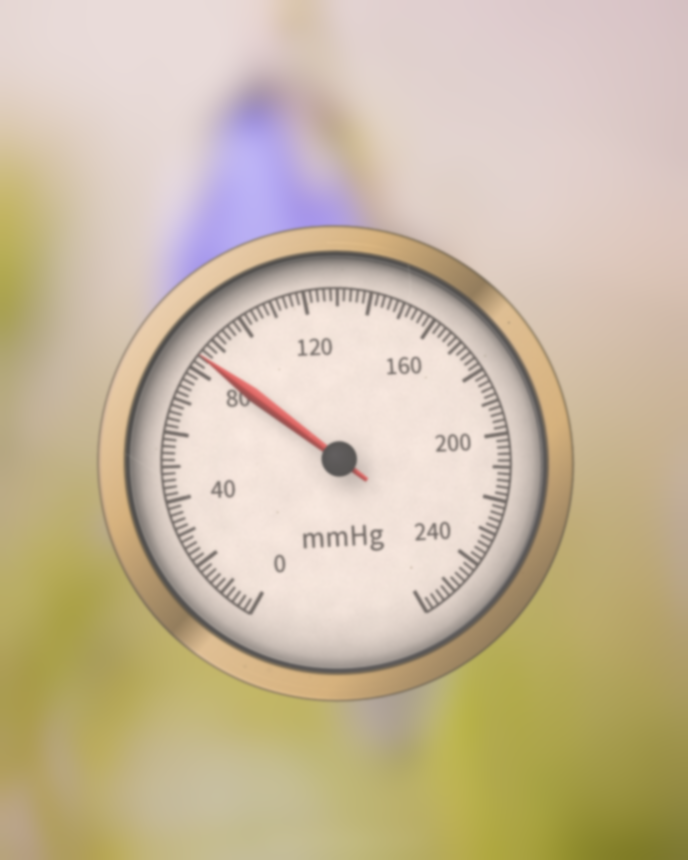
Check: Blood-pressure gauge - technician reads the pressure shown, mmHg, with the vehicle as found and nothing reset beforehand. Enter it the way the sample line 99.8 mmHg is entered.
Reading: 84 mmHg
